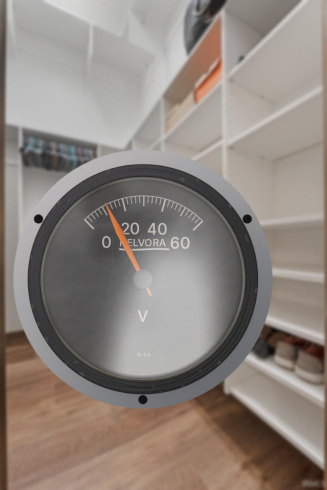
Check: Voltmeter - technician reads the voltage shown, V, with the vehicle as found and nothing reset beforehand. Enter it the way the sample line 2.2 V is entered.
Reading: 12 V
